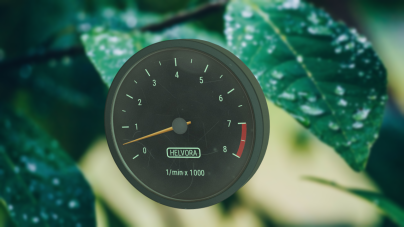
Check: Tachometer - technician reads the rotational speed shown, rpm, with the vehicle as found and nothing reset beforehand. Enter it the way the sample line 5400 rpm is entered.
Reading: 500 rpm
